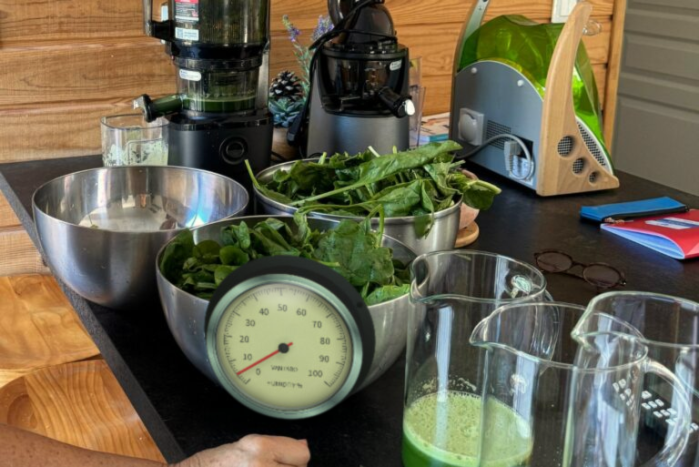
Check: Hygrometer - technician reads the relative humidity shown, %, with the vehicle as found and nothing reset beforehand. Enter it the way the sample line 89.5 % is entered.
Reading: 5 %
